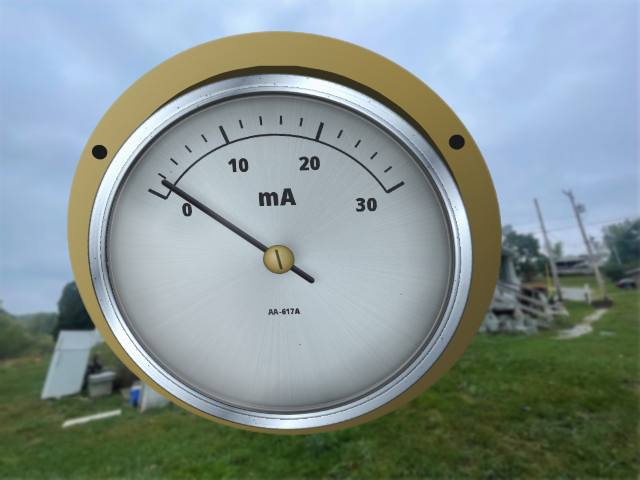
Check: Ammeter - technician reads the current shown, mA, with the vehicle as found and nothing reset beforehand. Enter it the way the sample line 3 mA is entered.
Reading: 2 mA
